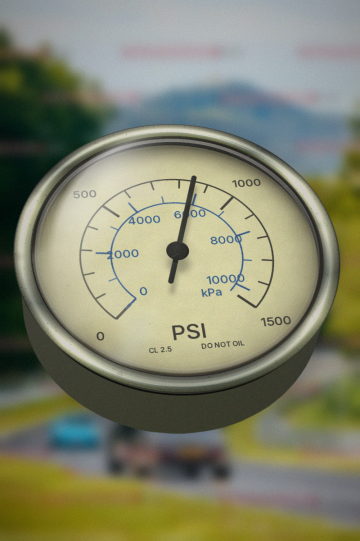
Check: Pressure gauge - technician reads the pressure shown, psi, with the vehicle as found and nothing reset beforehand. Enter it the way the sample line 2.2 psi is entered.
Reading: 850 psi
